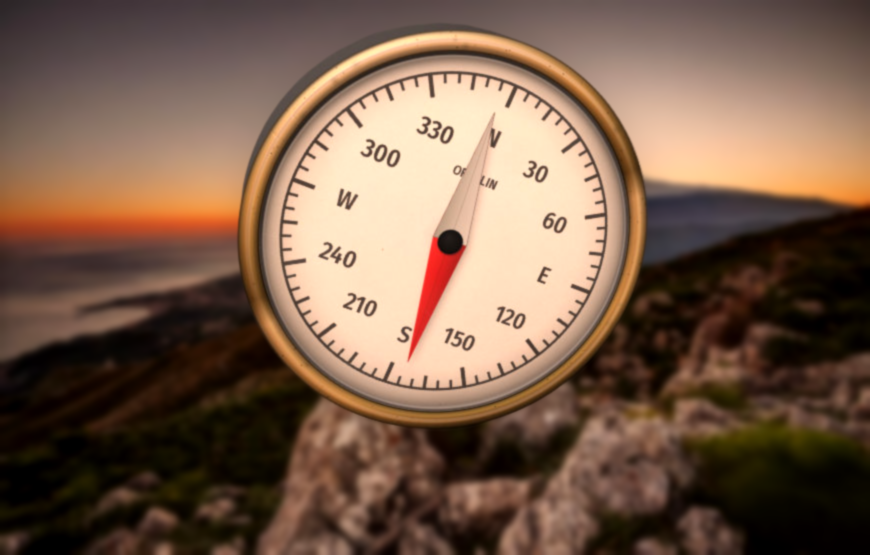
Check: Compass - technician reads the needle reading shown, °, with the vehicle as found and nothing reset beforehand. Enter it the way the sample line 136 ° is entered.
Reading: 175 °
